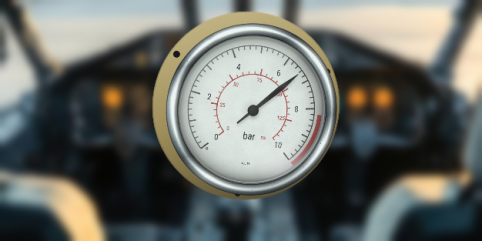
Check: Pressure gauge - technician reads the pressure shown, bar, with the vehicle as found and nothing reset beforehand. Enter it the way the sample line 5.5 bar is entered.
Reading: 6.6 bar
